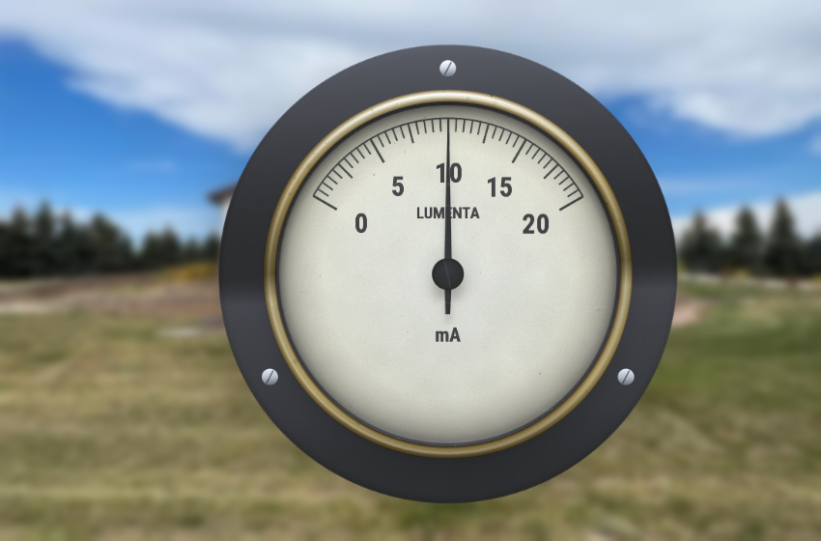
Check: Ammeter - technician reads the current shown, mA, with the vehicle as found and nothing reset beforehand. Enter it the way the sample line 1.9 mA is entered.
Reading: 10 mA
